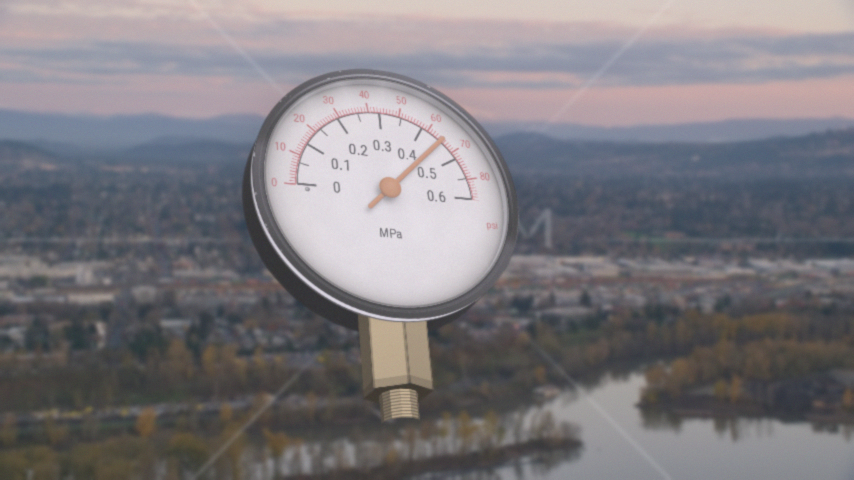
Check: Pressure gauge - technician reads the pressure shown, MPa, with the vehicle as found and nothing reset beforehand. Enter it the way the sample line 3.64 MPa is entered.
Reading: 0.45 MPa
